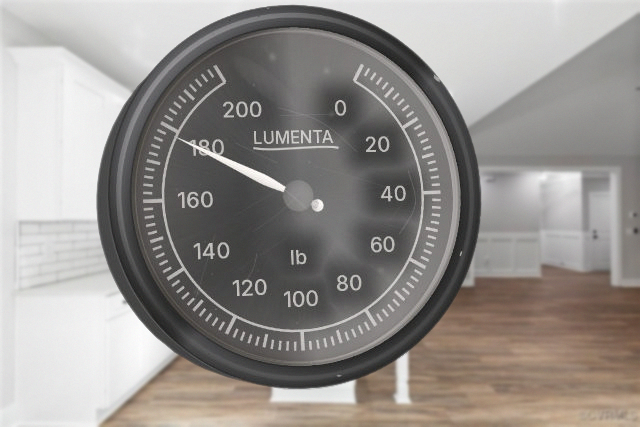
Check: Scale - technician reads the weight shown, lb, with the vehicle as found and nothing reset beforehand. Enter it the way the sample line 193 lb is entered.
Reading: 178 lb
